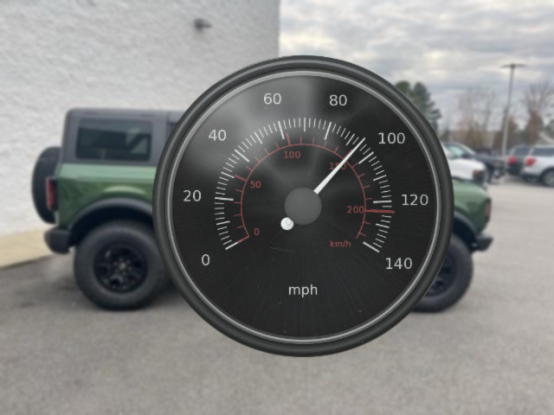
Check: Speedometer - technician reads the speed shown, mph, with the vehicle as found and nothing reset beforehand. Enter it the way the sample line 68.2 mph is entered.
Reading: 94 mph
